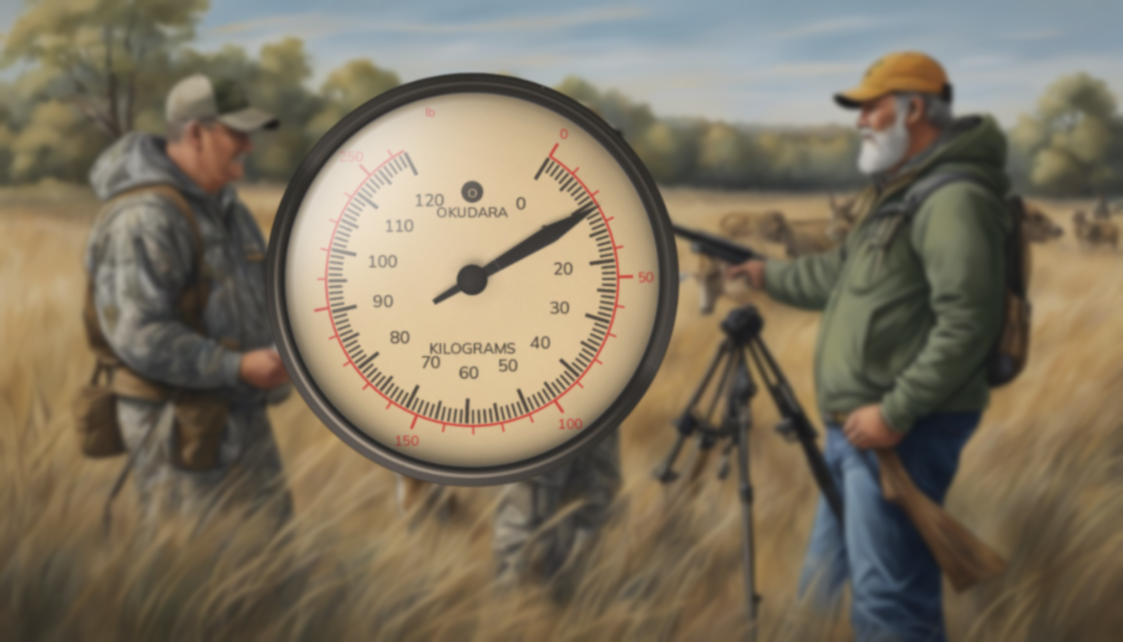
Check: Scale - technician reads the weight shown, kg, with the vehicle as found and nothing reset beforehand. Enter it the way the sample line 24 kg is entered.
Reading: 11 kg
